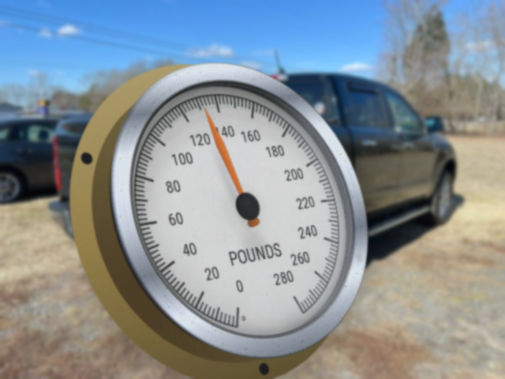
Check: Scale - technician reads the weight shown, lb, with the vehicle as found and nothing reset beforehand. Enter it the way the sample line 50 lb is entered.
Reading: 130 lb
